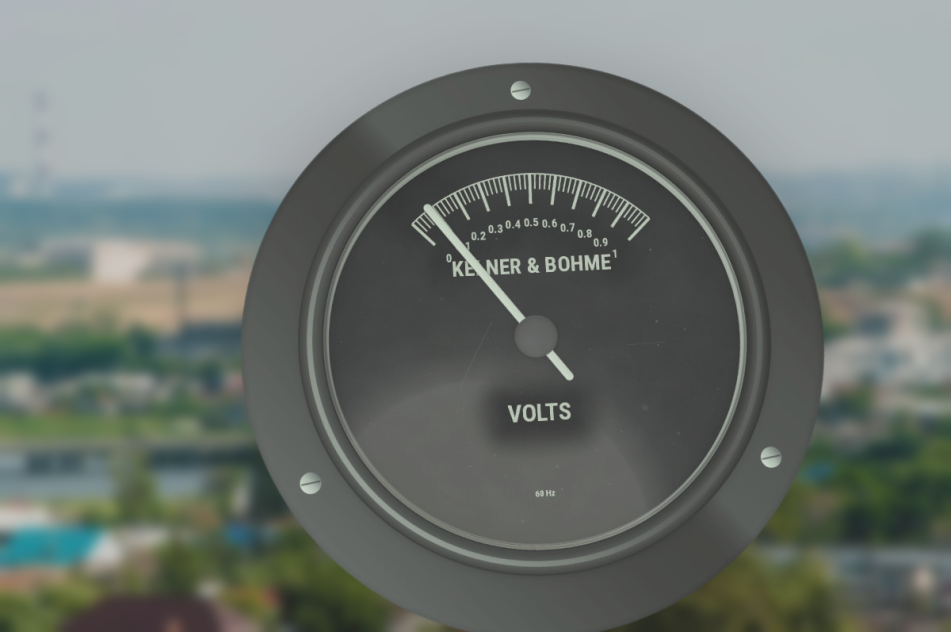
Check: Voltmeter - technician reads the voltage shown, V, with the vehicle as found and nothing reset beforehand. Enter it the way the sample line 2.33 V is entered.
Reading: 0.08 V
